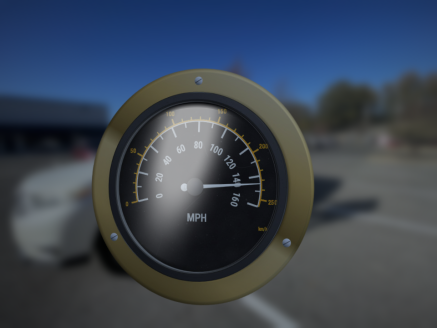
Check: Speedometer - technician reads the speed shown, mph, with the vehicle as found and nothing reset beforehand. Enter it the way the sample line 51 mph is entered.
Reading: 145 mph
